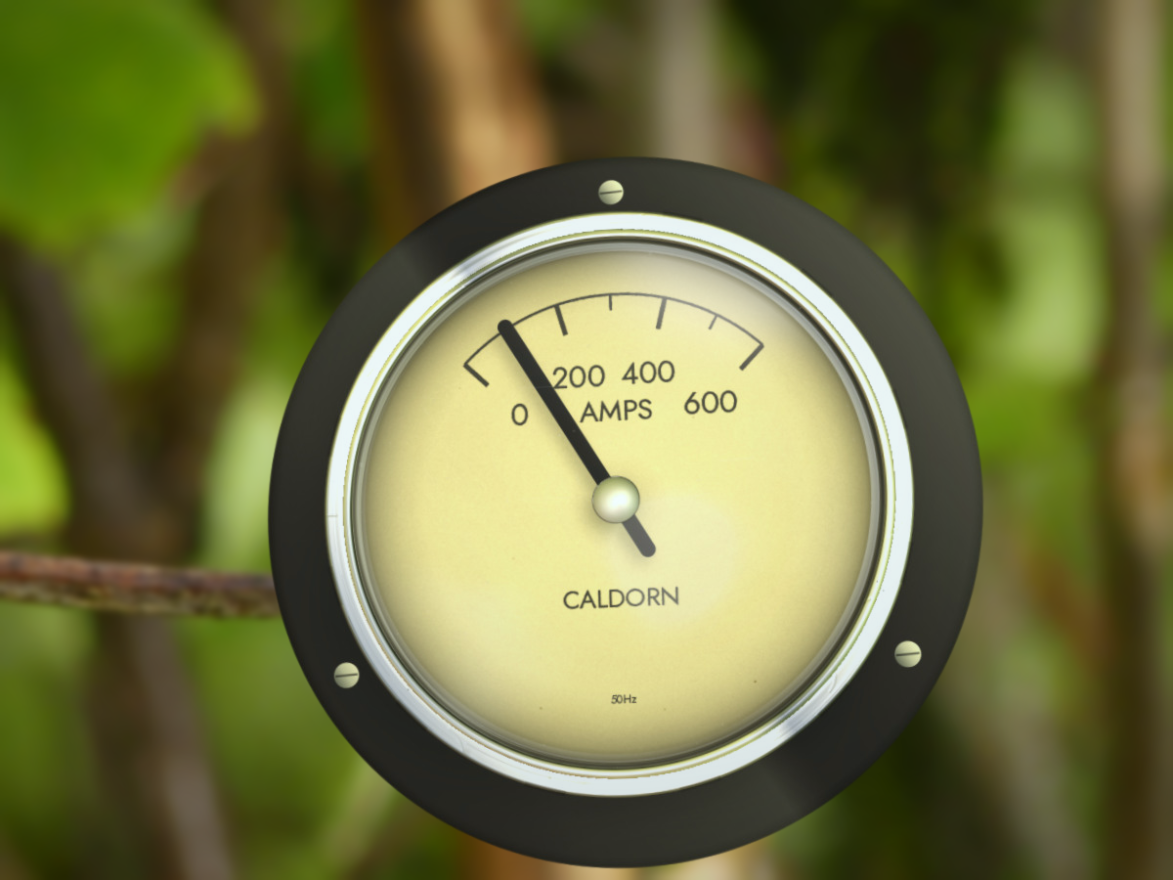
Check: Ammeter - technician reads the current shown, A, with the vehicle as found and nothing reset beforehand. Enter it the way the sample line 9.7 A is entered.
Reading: 100 A
